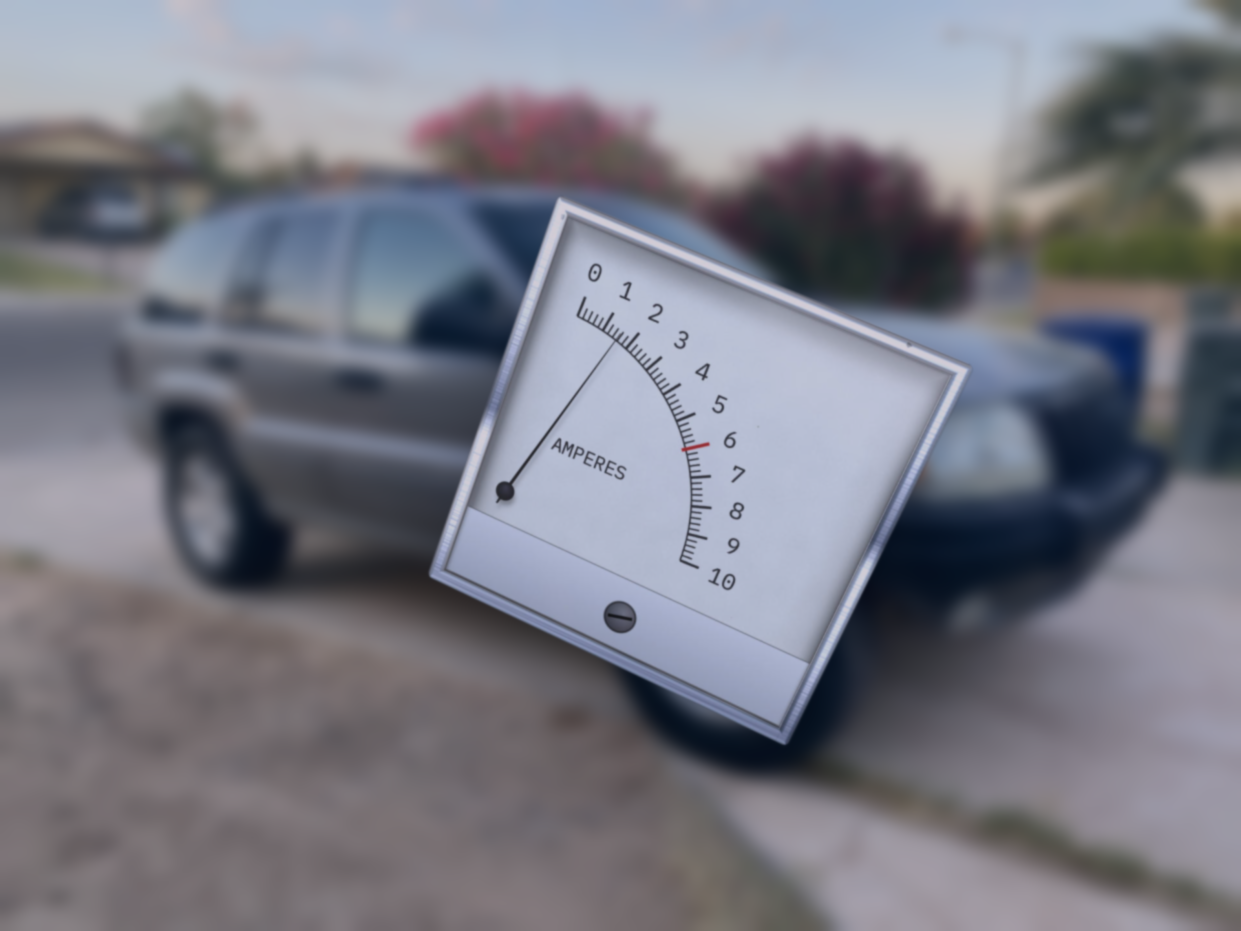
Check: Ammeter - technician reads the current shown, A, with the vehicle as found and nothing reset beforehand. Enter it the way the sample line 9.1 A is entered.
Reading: 1.6 A
